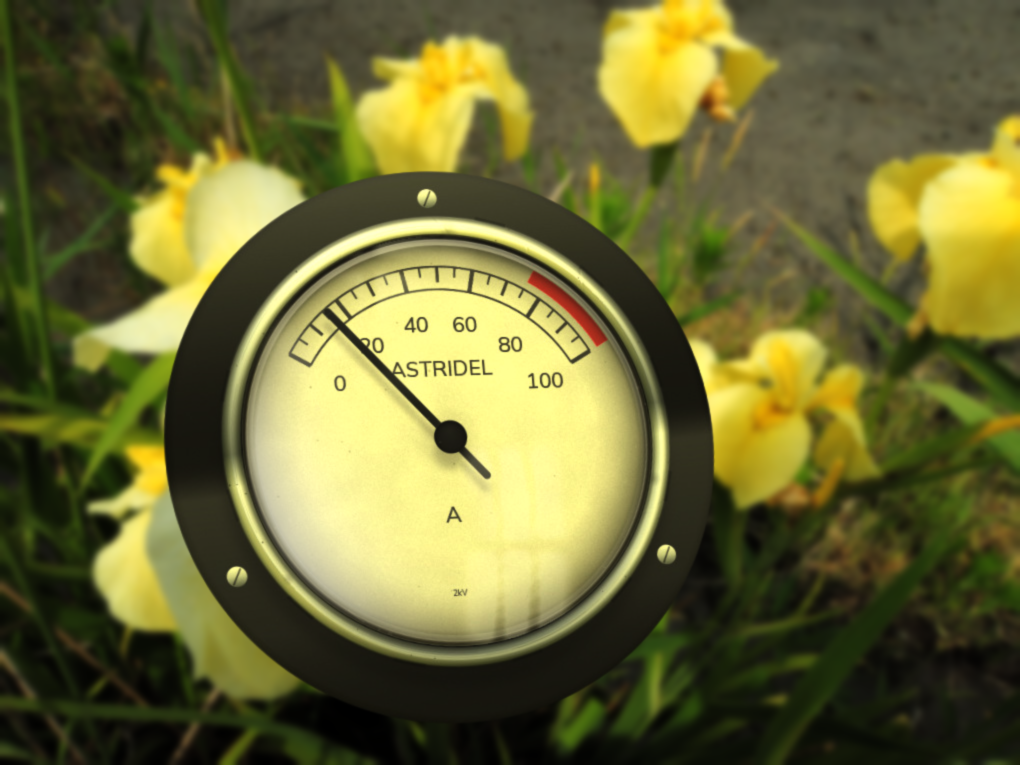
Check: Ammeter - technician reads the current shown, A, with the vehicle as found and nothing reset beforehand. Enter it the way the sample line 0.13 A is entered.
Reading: 15 A
